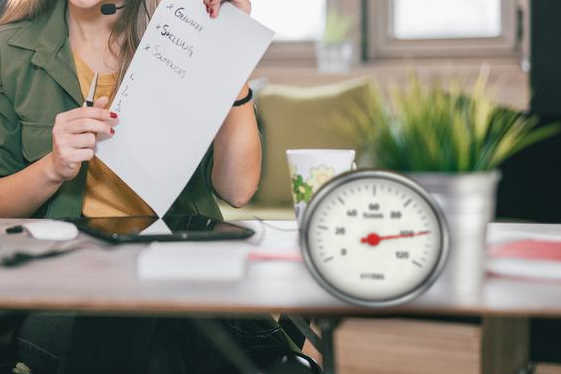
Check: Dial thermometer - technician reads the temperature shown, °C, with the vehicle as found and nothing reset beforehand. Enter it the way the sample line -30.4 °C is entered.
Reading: 100 °C
